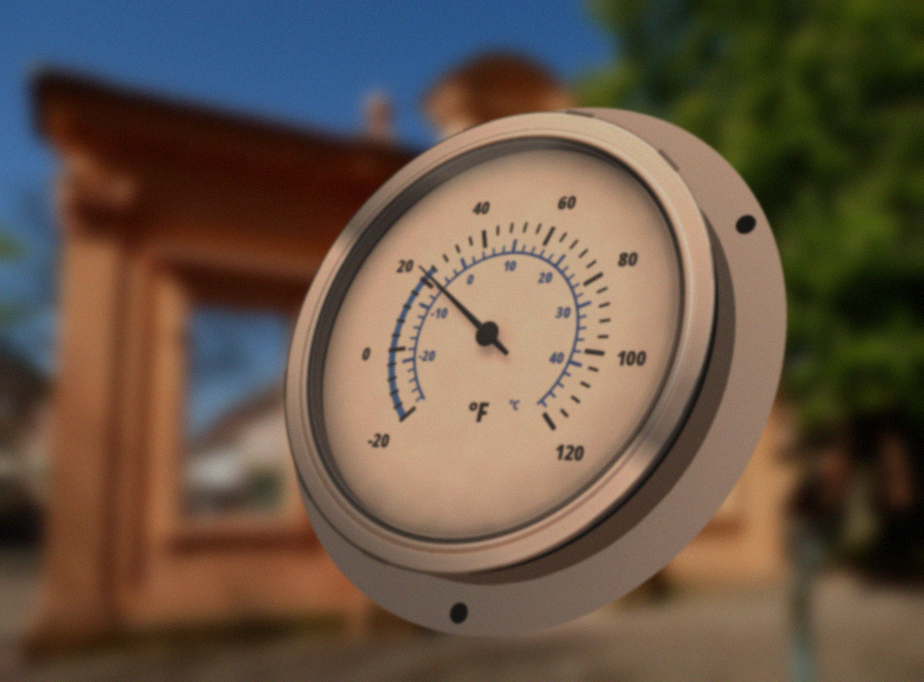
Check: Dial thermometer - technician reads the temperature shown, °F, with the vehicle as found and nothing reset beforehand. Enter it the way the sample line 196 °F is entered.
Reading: 22 °F
